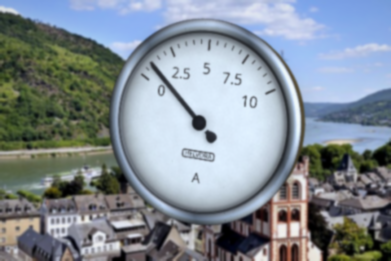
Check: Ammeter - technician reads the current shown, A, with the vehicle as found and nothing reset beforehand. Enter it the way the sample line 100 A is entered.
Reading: 1 A
